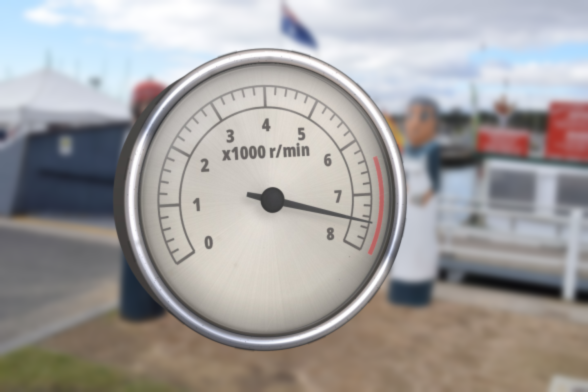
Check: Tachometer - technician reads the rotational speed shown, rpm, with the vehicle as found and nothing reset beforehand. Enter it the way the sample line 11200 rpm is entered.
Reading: 7500 rpm
